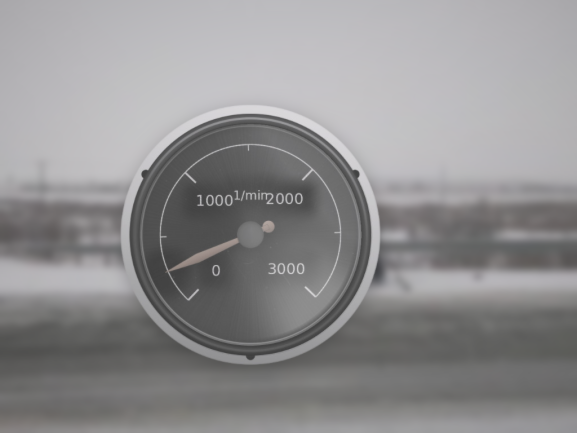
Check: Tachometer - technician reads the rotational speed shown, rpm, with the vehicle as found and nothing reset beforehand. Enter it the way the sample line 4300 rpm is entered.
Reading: 250 rpm
